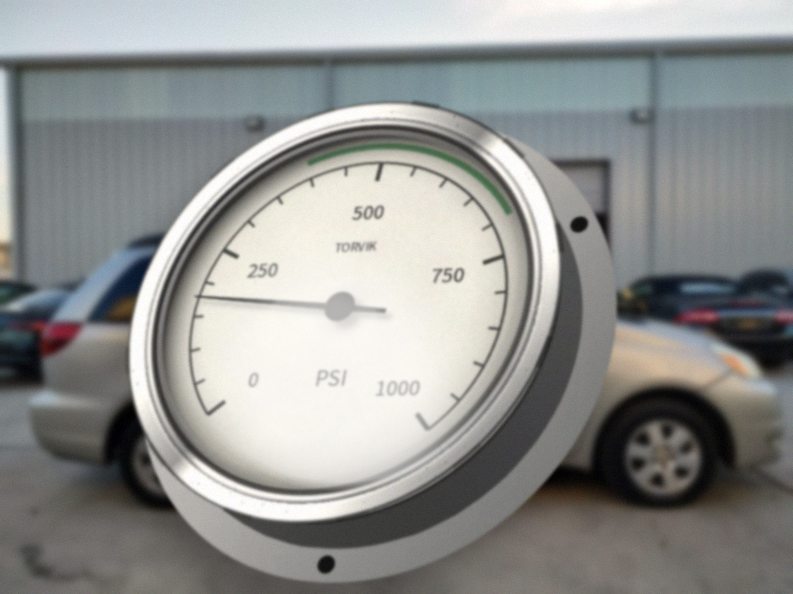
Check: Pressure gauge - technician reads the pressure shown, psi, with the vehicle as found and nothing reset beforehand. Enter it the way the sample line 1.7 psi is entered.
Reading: 175 psi
